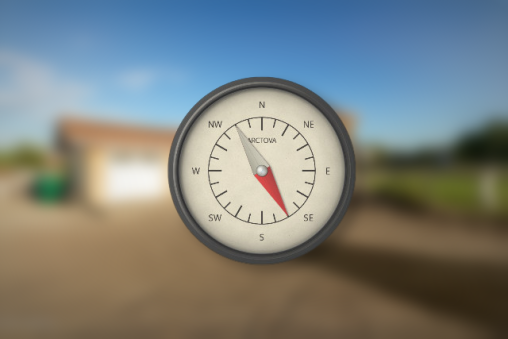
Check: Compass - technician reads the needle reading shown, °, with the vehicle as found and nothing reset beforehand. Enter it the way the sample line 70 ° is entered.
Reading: 150 °
